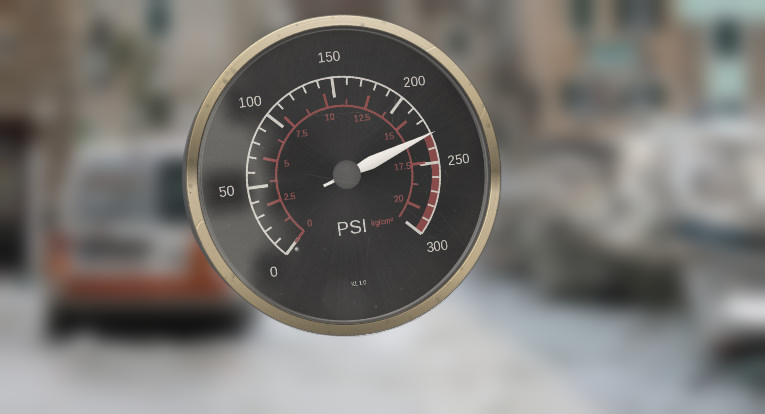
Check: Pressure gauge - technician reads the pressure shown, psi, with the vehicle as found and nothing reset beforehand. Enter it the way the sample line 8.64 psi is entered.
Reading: 230 psi
